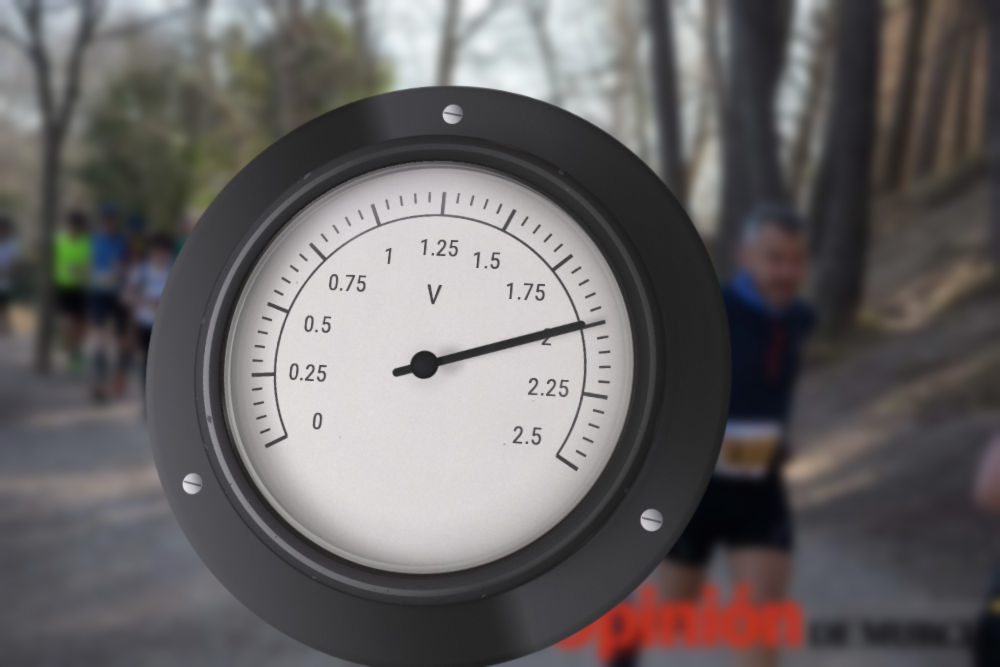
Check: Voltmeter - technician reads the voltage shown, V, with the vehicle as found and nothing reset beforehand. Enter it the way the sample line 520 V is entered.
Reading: 2 V
